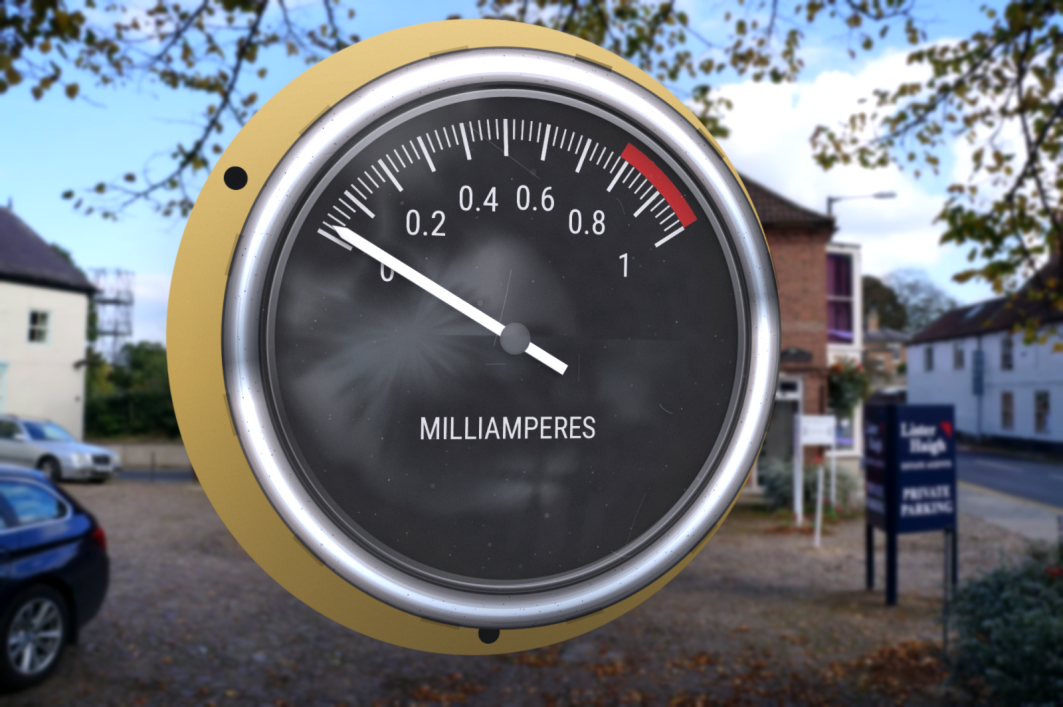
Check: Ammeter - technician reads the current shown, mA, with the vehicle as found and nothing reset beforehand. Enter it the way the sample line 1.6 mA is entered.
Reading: 0.02 mA
